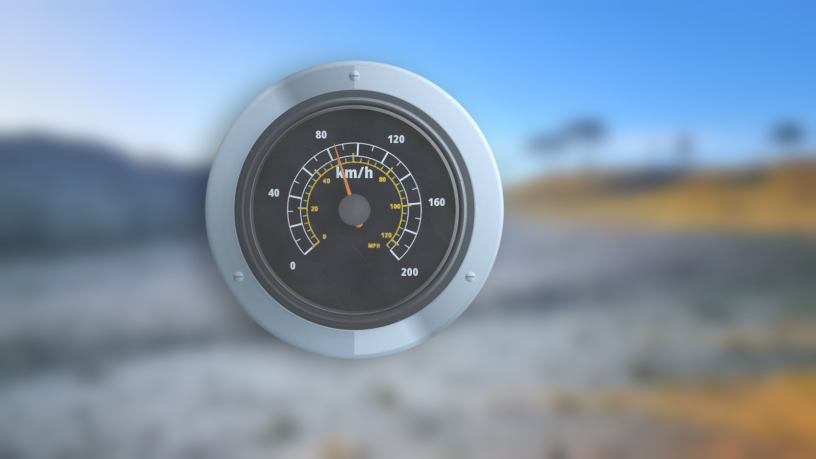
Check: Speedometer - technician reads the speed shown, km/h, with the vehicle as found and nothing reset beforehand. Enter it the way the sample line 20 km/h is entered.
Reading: 85 km/h
